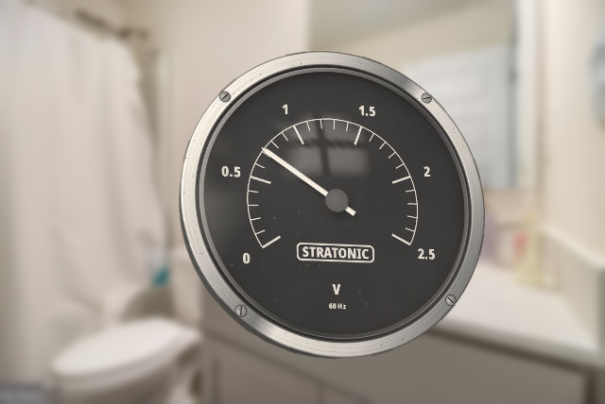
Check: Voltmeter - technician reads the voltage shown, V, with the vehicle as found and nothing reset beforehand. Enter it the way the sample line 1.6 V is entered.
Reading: 0.7 V
